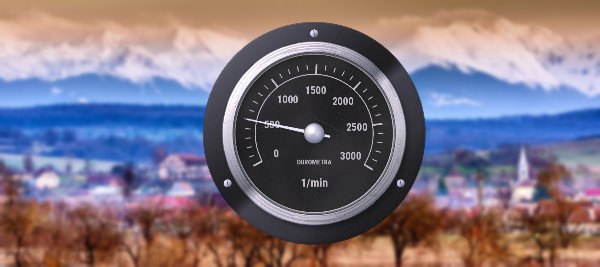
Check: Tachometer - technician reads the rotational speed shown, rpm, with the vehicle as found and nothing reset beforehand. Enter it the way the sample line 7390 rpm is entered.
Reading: 500 rpm
